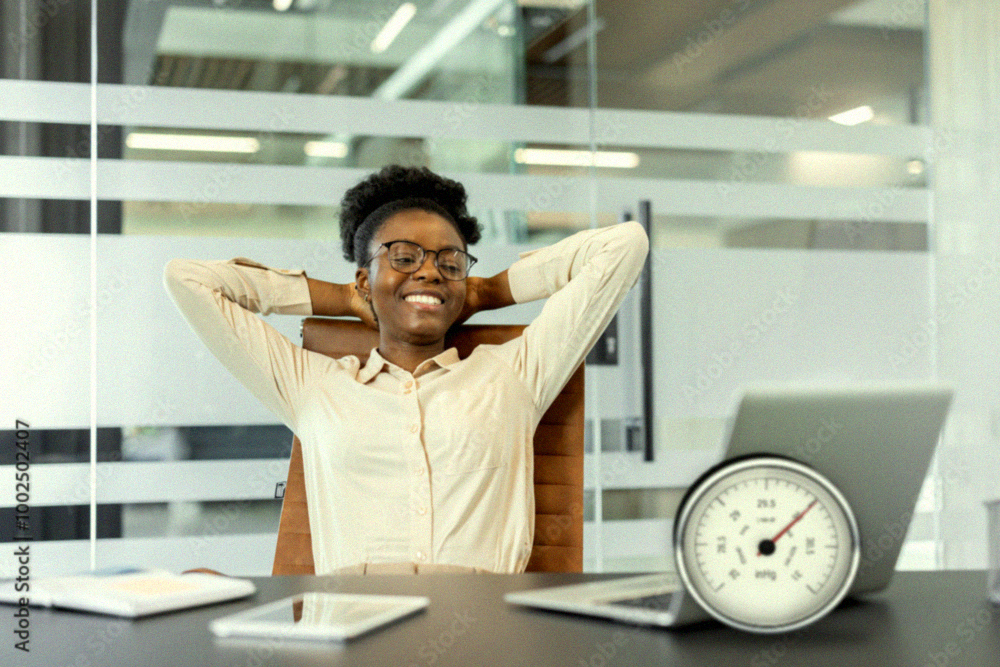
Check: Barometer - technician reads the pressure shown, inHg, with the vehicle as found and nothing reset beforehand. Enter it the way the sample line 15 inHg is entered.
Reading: 30 inHg
